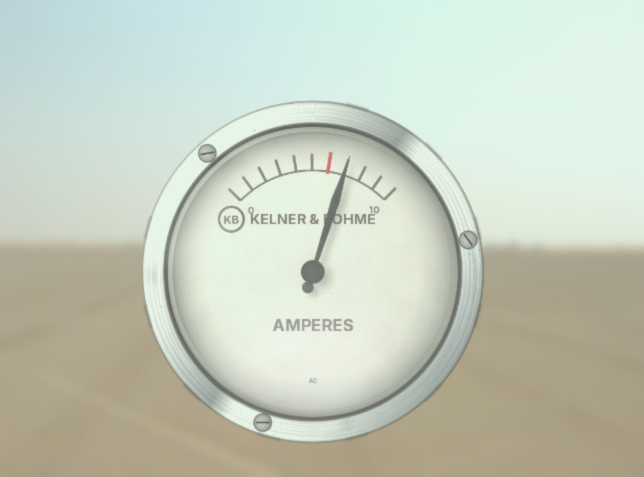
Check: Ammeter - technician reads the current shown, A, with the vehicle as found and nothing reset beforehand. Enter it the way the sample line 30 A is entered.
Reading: 7 A
